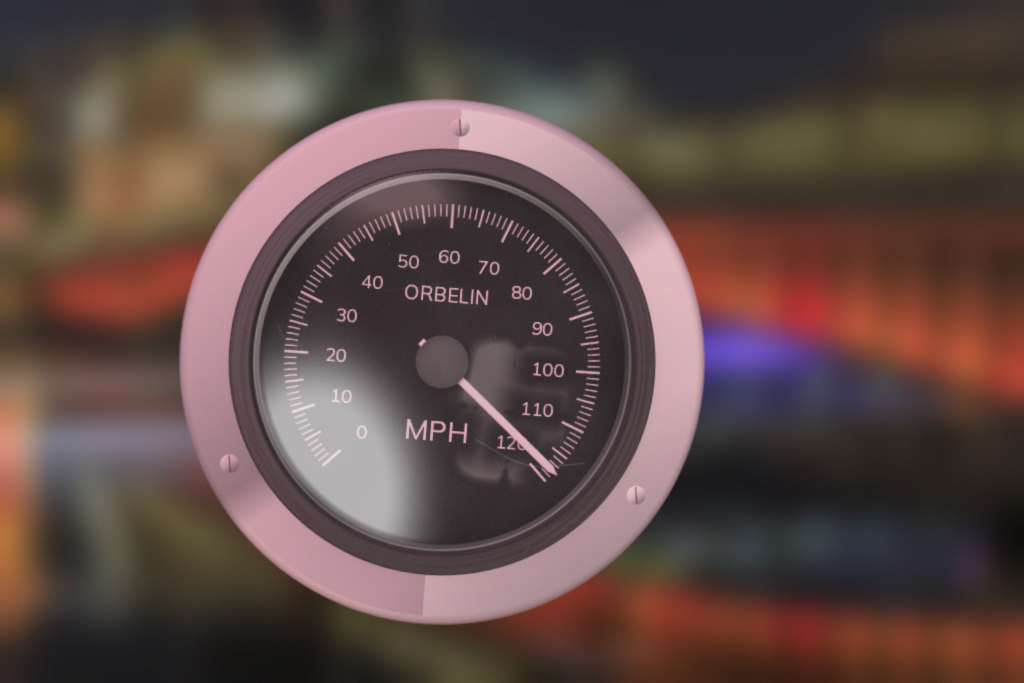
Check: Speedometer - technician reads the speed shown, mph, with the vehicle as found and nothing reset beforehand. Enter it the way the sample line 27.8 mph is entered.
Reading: 118 mph
